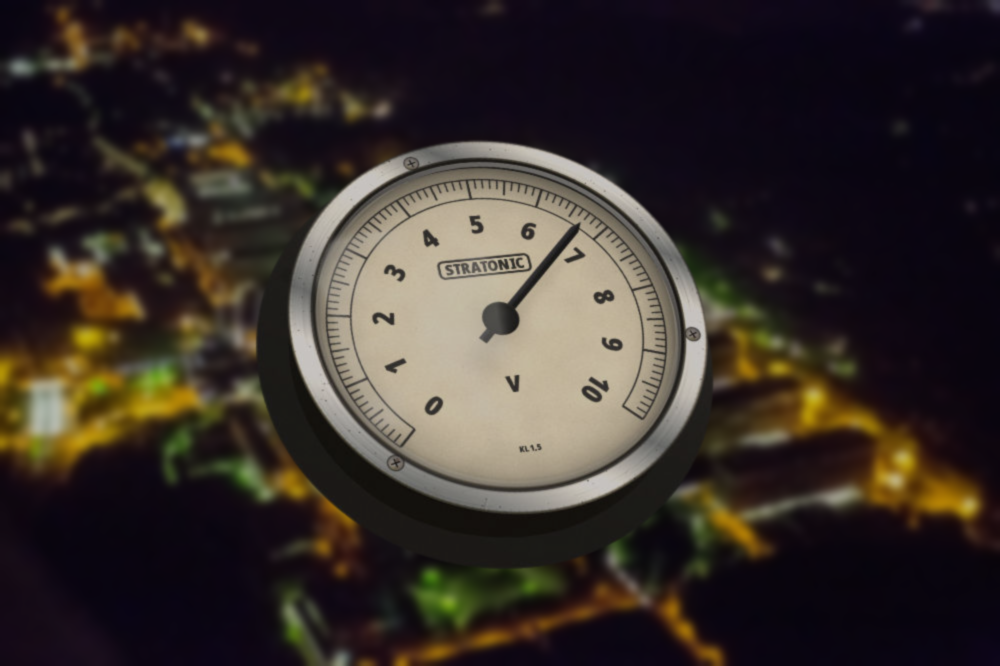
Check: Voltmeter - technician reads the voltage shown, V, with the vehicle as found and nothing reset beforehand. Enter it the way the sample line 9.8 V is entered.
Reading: 6.7 V
